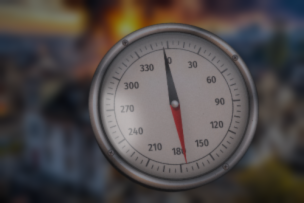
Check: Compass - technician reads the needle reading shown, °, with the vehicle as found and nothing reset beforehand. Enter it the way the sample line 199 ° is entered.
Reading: 175 °
